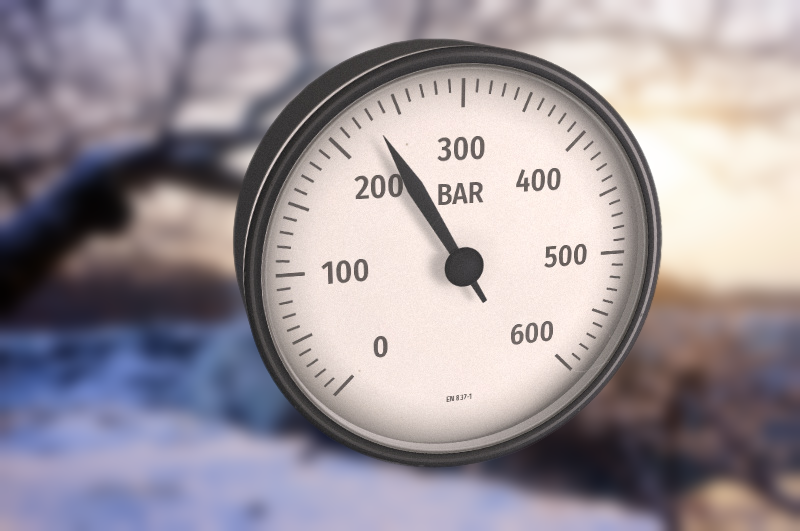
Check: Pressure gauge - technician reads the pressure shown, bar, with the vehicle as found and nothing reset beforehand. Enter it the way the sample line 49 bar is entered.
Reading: 230 bar
